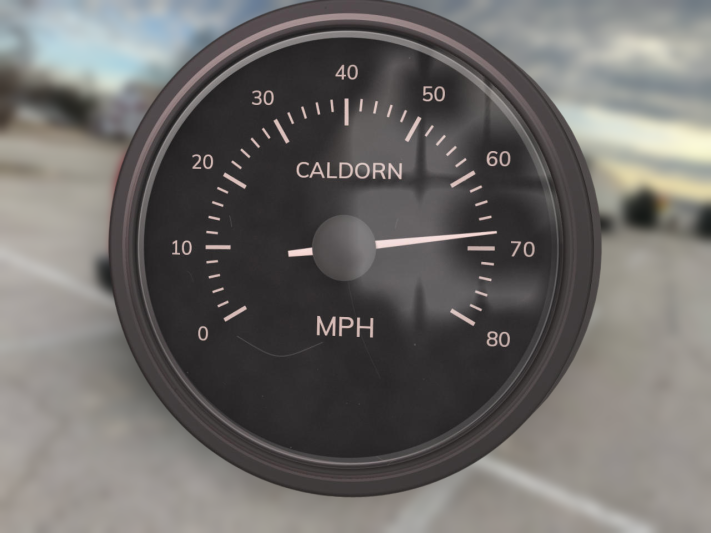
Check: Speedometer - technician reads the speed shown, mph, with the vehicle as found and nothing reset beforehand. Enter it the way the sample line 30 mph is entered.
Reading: 68 mph
